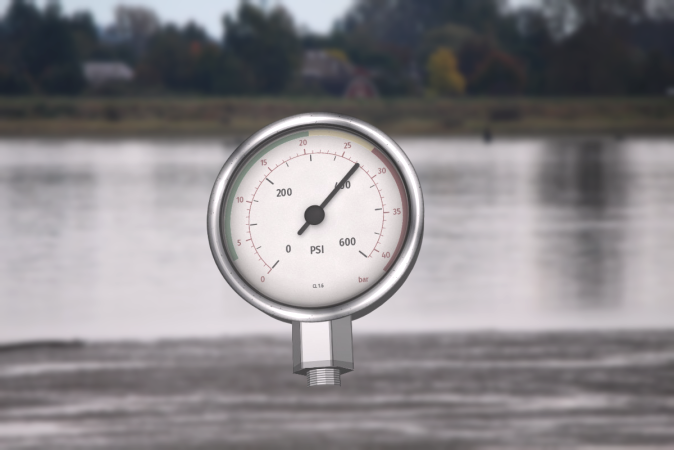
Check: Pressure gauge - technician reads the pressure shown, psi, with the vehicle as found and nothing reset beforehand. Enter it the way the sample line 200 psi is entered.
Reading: 400 psi
